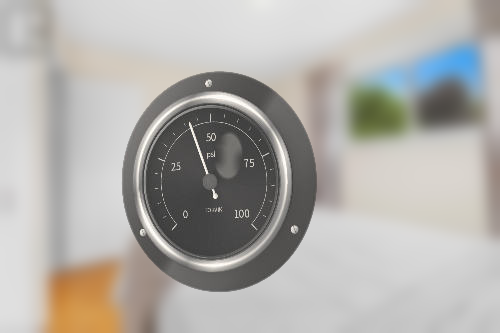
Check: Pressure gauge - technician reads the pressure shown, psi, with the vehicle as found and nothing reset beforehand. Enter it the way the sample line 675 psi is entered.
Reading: 42.5 psi
